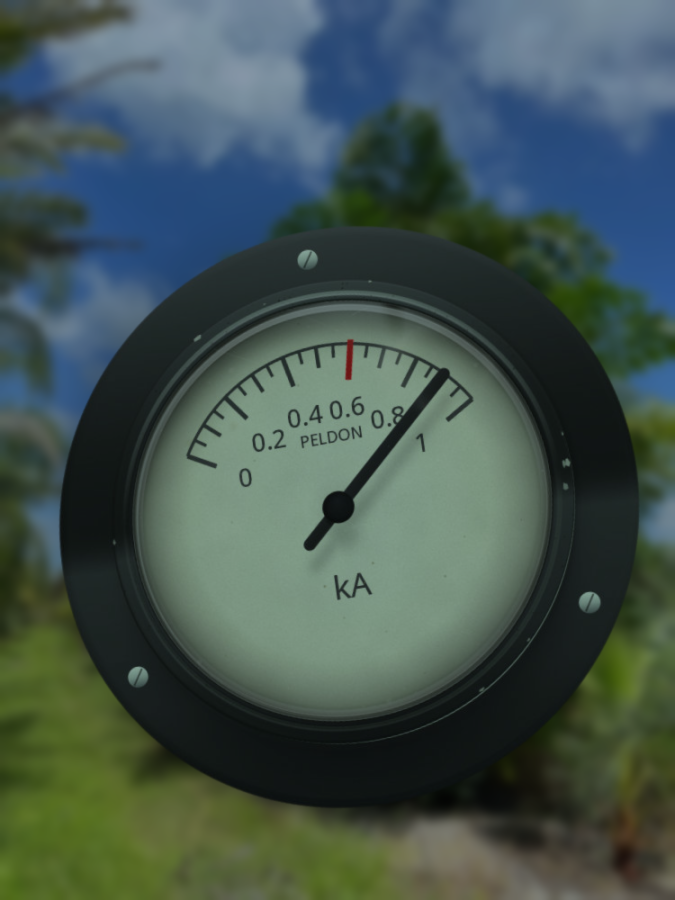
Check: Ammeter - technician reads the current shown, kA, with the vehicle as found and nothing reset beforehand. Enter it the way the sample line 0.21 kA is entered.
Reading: 0.9 kA
